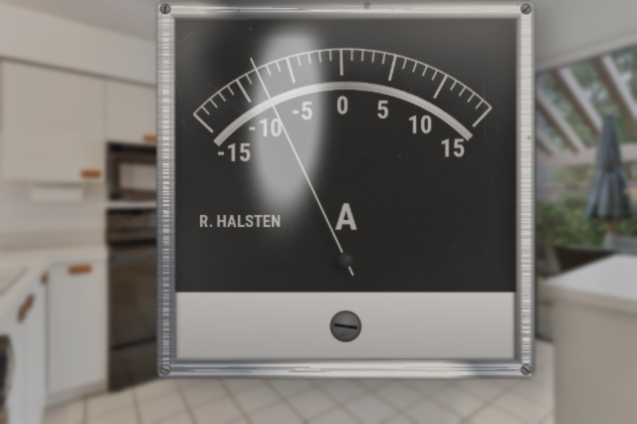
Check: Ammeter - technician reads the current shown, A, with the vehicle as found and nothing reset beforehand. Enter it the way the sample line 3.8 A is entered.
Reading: -8 A
